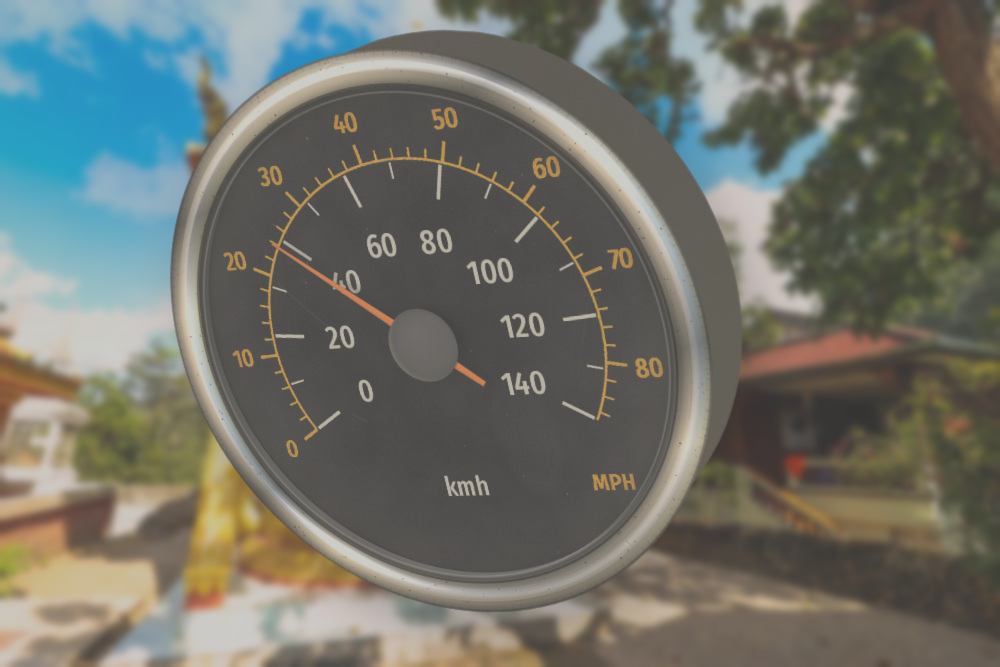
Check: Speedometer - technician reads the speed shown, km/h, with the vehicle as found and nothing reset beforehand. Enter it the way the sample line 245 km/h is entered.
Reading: 40 km/h
